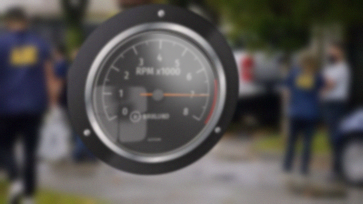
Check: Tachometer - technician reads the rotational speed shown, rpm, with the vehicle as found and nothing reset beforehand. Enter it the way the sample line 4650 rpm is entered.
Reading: 7000 rpm
